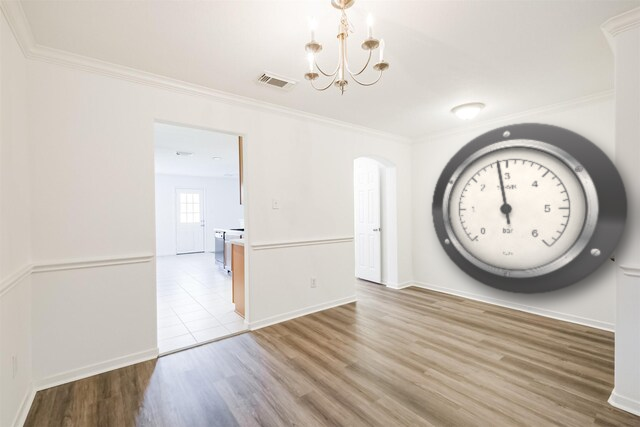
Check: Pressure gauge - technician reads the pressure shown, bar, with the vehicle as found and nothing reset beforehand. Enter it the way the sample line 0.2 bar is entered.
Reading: 2.8 bar
